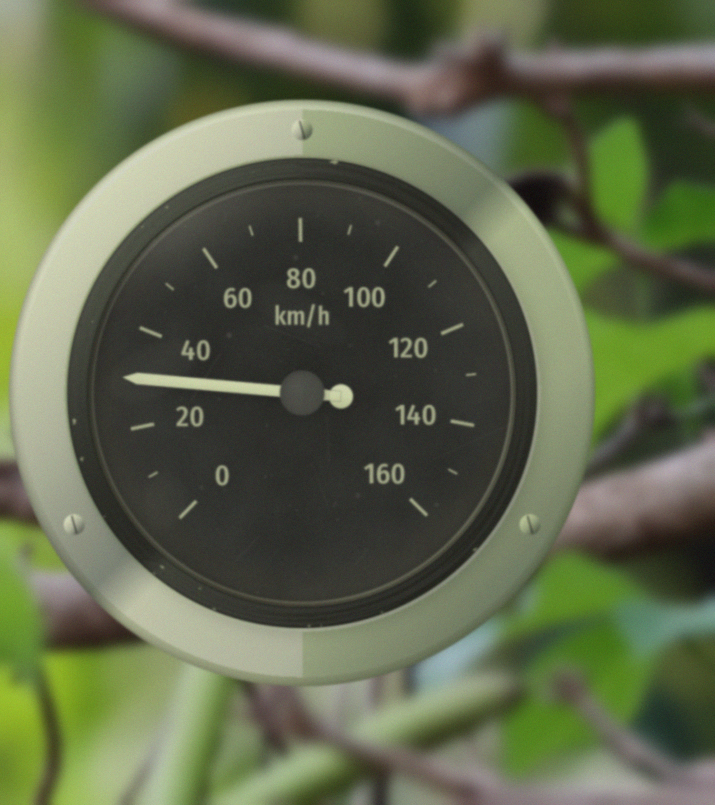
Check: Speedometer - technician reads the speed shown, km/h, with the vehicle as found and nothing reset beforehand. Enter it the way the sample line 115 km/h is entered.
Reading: 30 km/h
